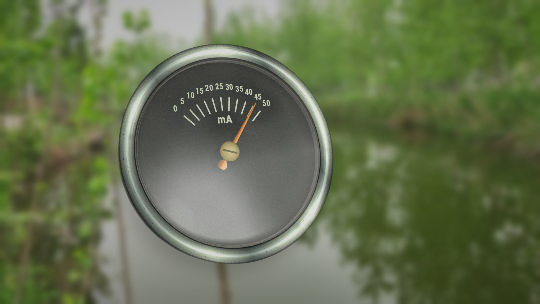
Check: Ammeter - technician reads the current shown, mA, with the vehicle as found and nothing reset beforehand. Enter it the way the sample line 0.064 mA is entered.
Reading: 45 mA
